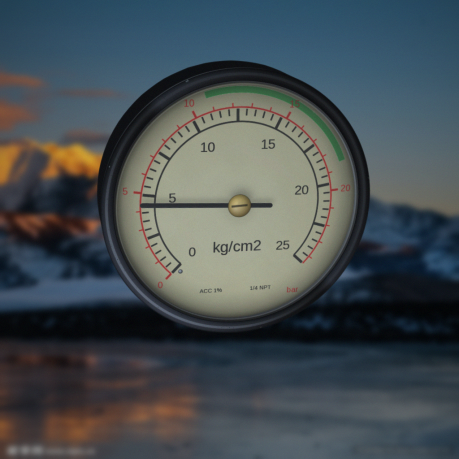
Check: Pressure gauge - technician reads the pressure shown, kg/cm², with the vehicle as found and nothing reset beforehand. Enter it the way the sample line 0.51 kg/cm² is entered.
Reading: 4.5 kg/cm²
